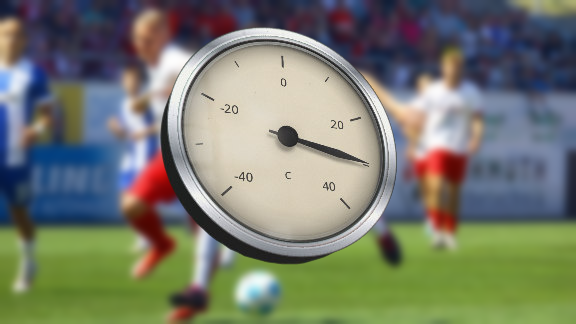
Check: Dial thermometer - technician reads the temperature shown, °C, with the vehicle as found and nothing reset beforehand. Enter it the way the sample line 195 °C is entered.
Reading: 30 °C
